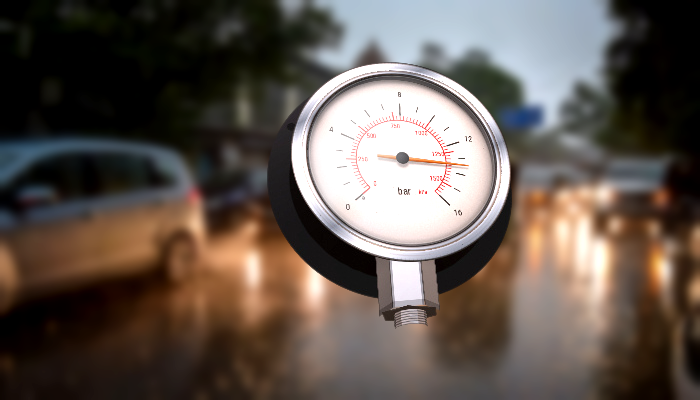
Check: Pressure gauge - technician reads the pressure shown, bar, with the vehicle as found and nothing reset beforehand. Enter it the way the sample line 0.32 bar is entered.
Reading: 13.5 bar
